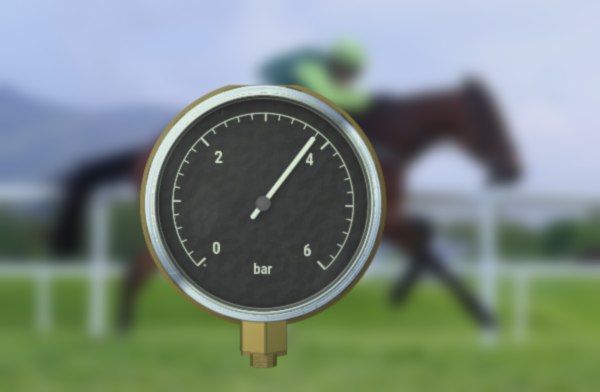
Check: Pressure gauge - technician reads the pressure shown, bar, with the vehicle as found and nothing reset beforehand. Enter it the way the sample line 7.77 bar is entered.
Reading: 3.8 bar
